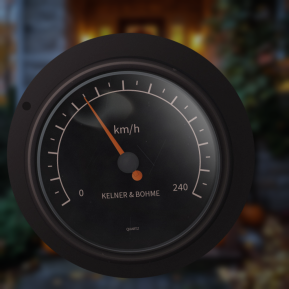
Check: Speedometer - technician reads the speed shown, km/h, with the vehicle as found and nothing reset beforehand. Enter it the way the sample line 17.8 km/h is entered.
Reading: 90 km/h
